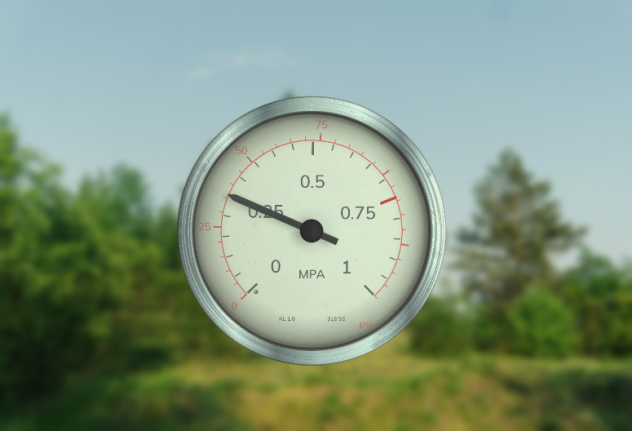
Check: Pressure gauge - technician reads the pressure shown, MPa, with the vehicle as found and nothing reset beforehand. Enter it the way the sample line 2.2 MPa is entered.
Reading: 0.25 MPa
